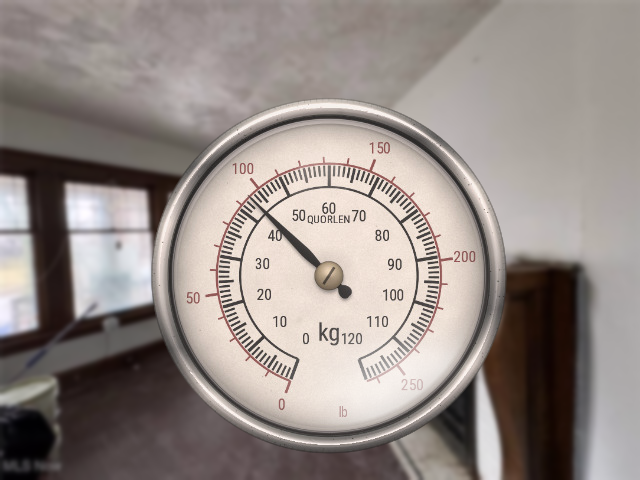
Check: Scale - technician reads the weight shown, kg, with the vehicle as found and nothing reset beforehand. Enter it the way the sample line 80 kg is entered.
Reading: 43 kg
